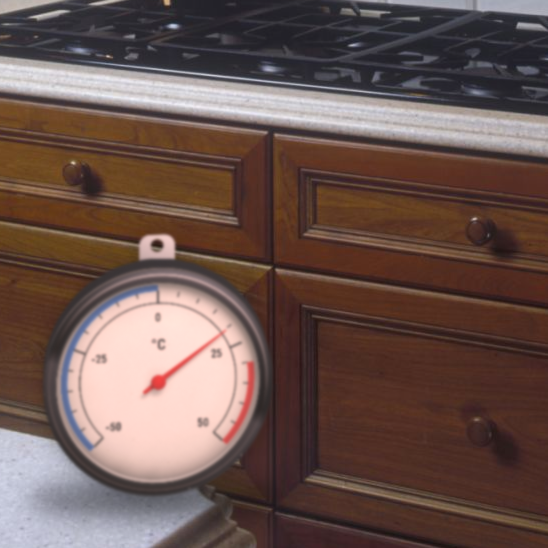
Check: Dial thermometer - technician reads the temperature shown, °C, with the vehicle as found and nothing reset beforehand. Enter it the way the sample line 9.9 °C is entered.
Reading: 20 °C
